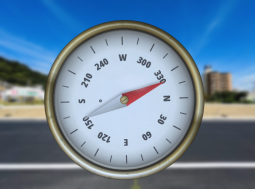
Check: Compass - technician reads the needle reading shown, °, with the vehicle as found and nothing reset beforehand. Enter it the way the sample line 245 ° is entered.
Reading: 337.5 °
